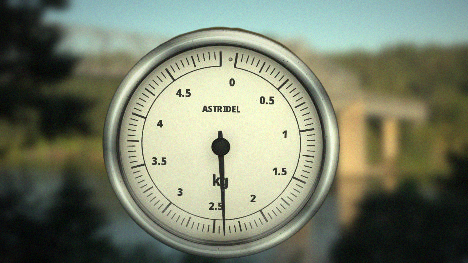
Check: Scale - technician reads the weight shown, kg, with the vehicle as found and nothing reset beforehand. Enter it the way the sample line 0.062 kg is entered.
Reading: 2.4 kg
